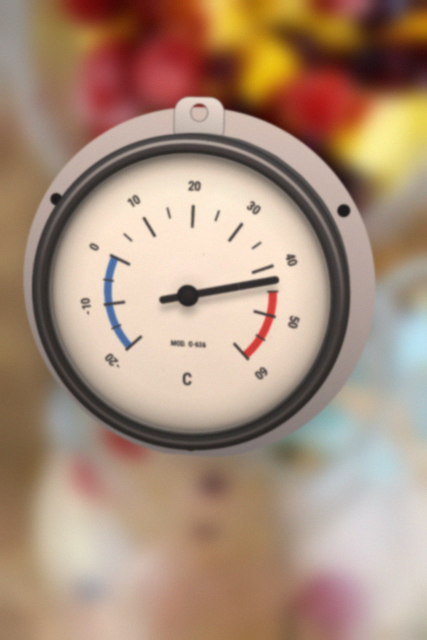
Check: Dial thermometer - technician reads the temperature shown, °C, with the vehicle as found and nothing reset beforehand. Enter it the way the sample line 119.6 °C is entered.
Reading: 42.5 °C
